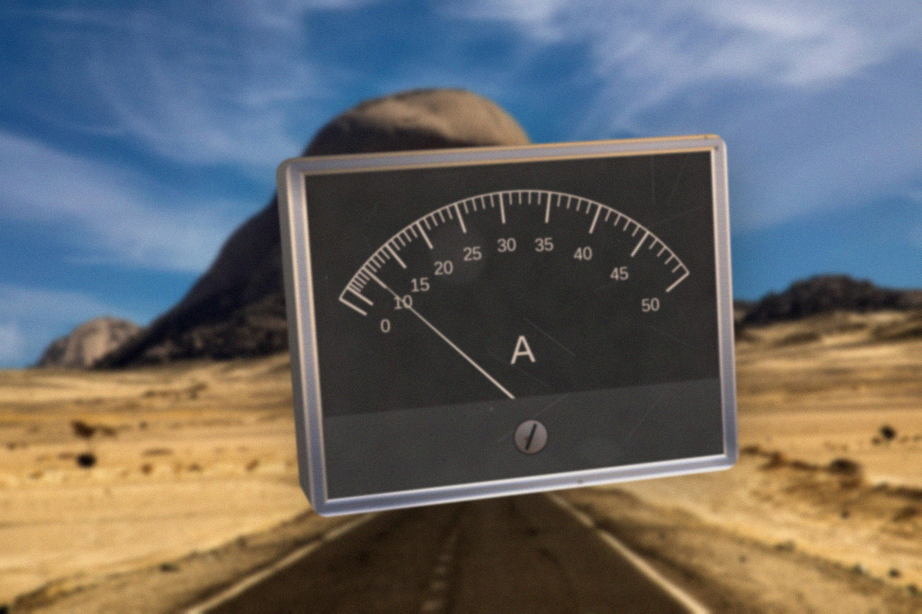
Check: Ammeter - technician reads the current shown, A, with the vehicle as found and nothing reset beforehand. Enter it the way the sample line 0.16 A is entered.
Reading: 10 A
